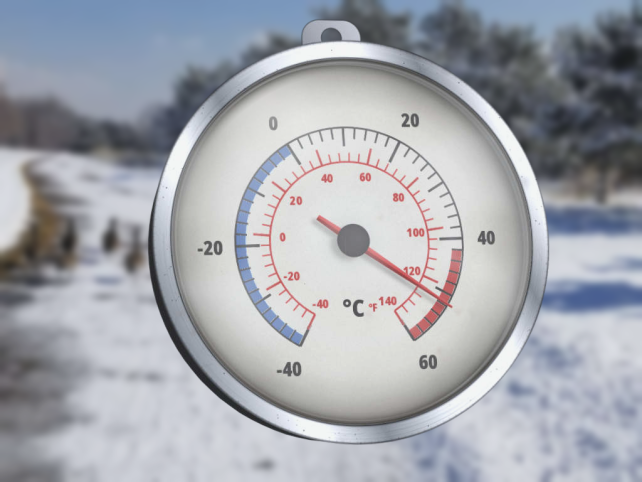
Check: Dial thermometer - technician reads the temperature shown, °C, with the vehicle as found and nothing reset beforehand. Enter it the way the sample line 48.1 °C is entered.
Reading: 52 °C
